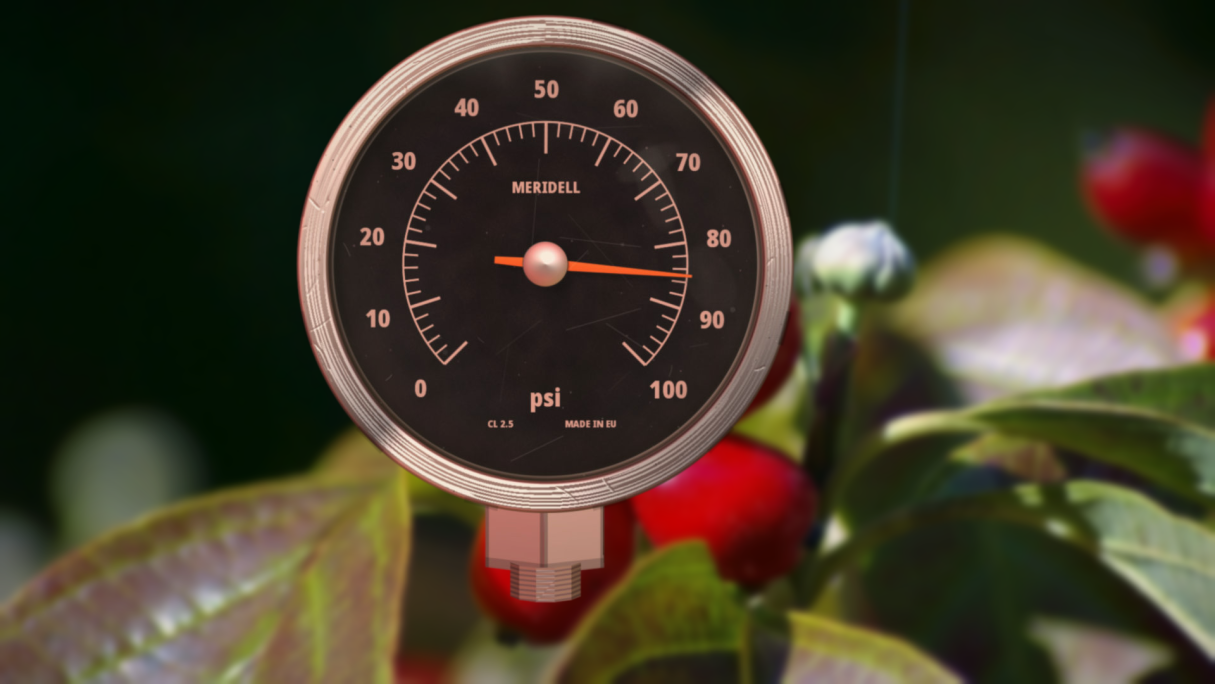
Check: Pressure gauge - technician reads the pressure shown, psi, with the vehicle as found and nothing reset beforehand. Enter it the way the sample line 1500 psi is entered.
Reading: 85 psi
